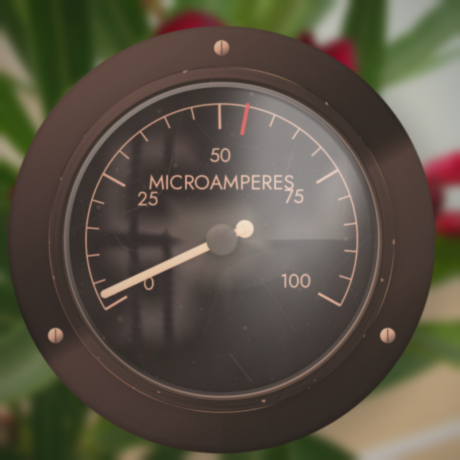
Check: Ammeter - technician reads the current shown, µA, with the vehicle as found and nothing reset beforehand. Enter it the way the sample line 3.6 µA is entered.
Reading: 2.5 µA
